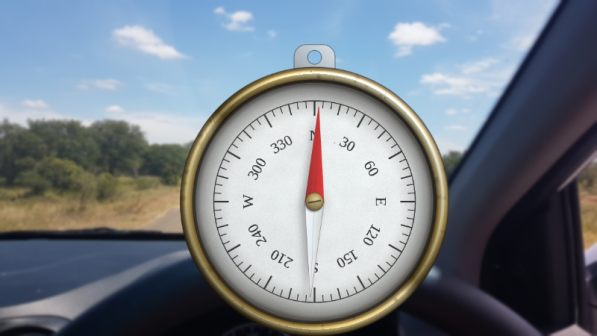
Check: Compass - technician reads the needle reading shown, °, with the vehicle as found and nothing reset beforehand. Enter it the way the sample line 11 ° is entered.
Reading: 2.5 °
